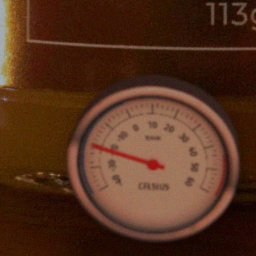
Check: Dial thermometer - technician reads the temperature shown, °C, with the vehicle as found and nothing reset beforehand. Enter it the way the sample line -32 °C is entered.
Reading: -20 °C
